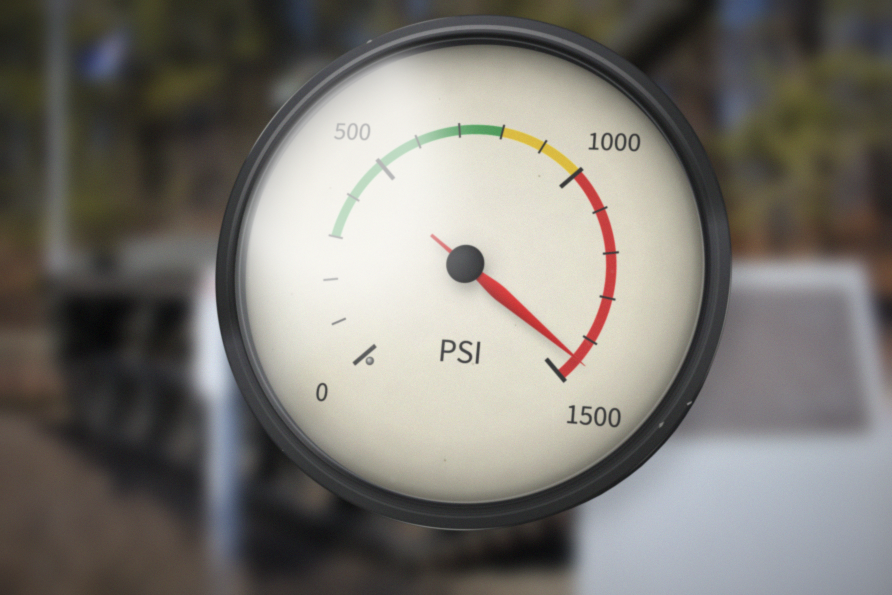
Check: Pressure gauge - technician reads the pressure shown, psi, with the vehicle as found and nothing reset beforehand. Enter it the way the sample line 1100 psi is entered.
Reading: 1450 psi
